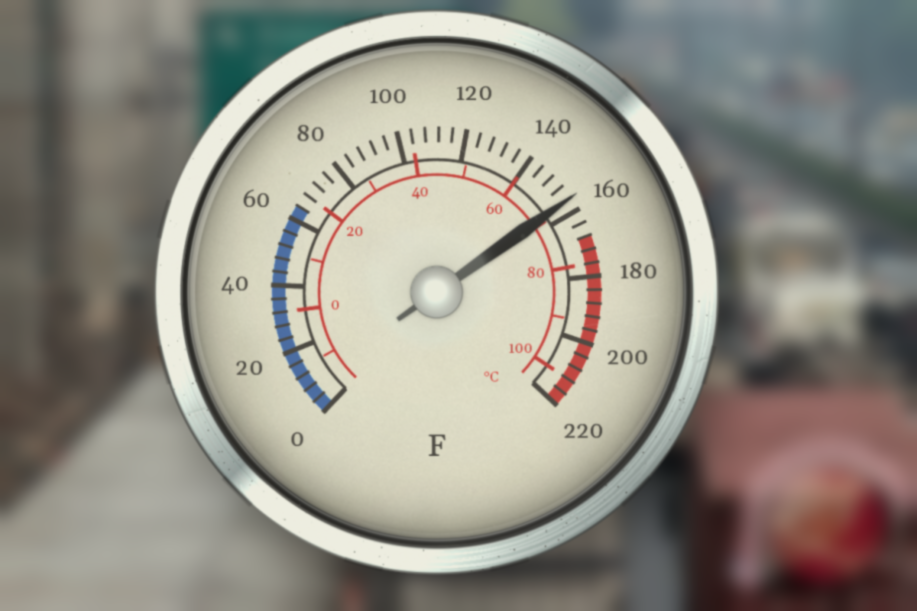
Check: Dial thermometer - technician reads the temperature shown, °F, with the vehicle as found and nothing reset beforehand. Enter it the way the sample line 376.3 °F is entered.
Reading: 156 °F
